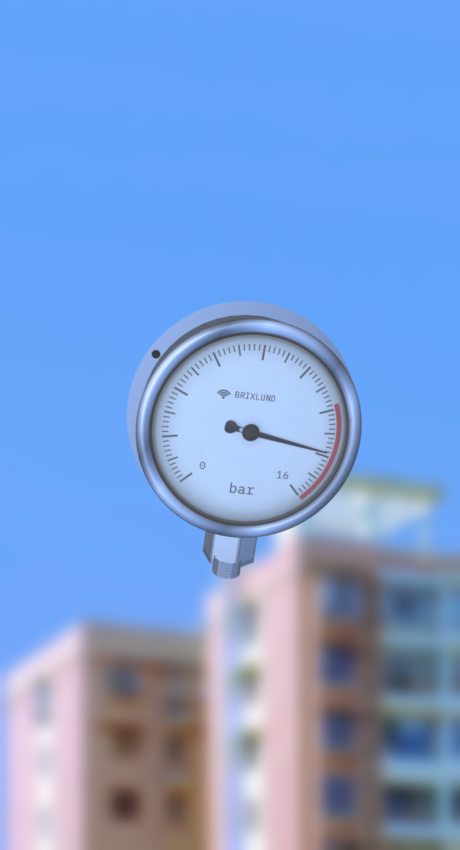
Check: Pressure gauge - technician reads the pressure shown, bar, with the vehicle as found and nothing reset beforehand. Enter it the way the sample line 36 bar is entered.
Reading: 13.8 bar
